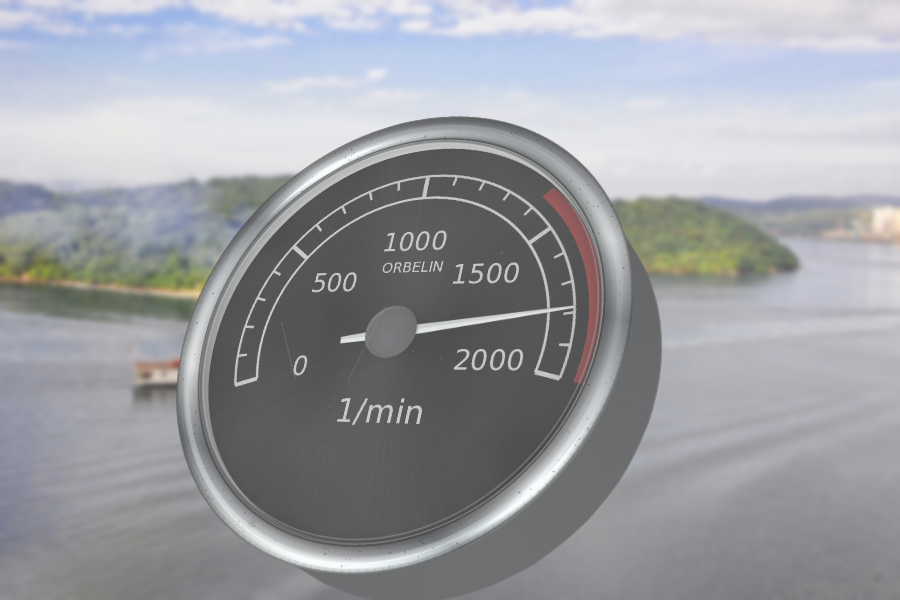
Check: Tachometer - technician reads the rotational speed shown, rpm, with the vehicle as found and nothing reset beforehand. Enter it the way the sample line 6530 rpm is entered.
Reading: 1800 rpm
